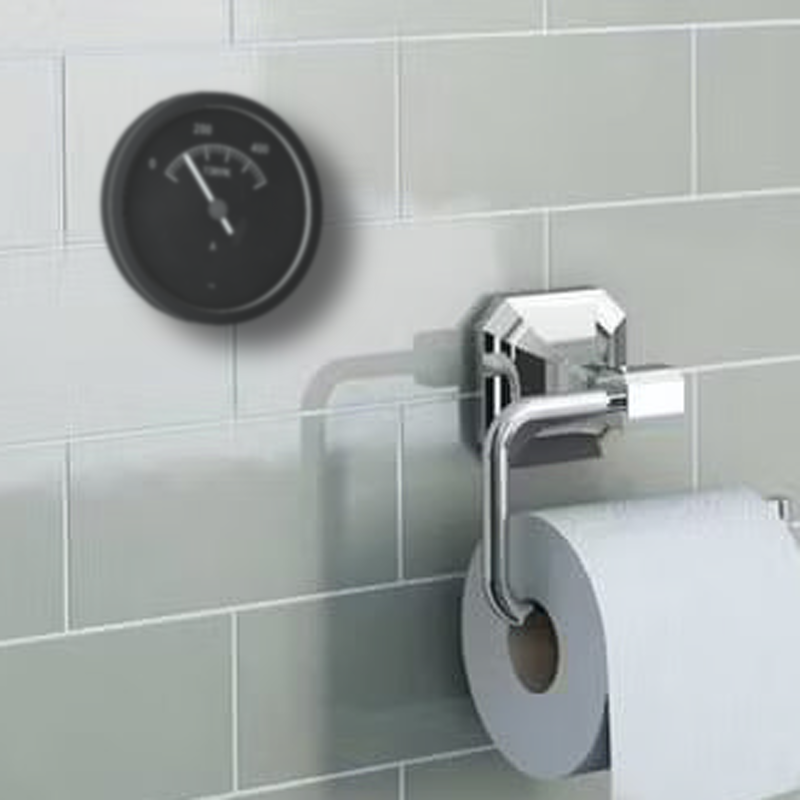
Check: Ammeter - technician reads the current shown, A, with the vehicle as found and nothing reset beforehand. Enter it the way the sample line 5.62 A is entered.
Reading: 100 A
